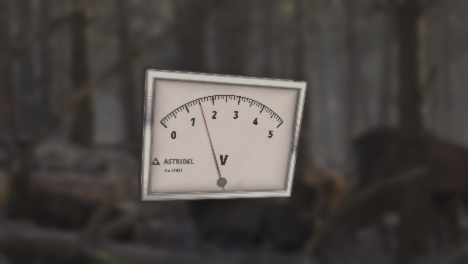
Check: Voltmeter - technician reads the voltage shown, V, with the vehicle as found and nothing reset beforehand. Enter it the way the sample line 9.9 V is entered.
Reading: 1.5 V
